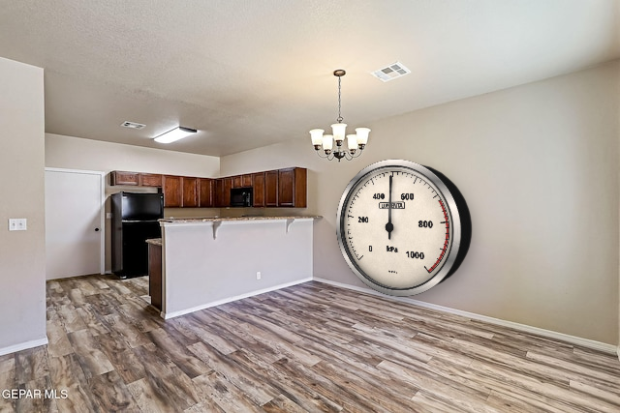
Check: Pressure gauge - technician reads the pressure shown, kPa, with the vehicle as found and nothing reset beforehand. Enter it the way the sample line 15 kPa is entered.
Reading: 500 kPa
